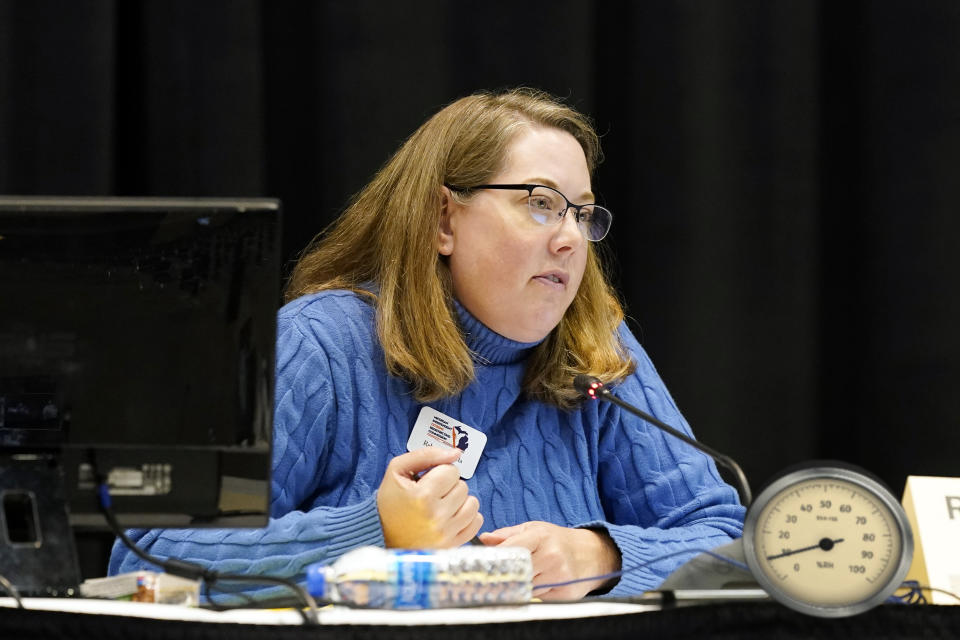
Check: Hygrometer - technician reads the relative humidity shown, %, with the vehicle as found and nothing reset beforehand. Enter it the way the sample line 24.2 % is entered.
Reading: 10 %
